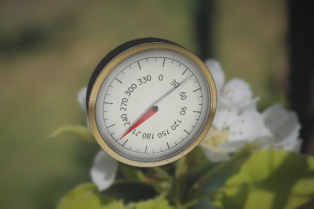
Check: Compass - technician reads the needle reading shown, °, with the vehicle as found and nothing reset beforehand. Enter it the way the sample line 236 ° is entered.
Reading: 220 °
